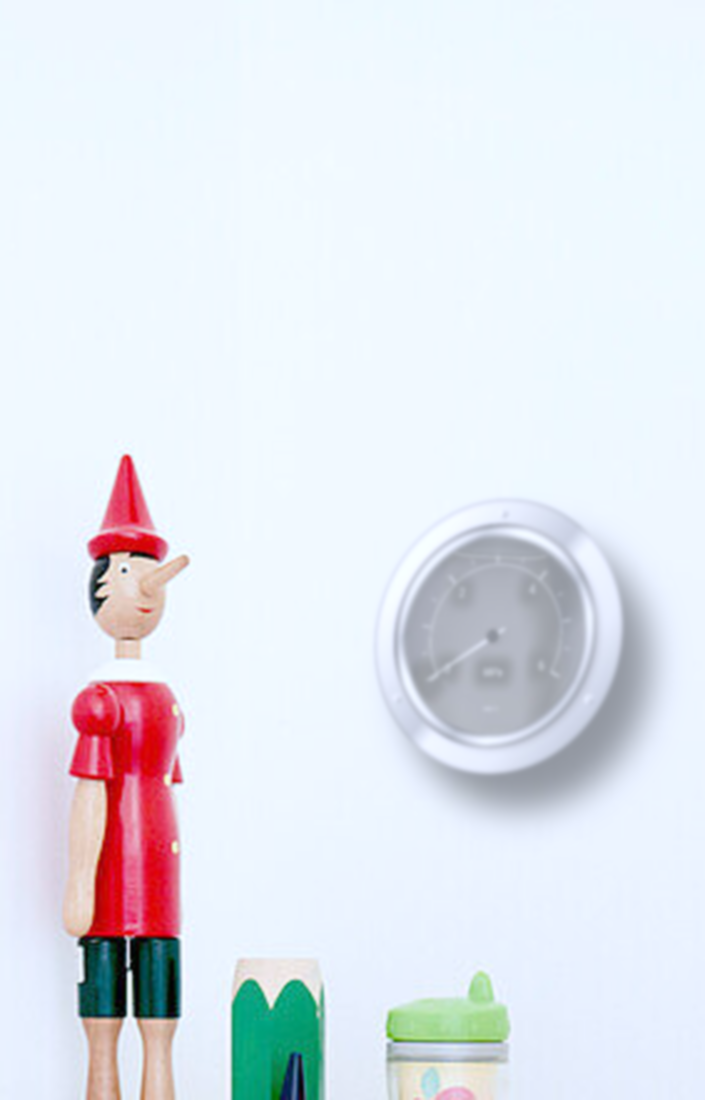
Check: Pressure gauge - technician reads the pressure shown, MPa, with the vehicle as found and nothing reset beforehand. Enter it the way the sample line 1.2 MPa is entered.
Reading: 0 MPa
